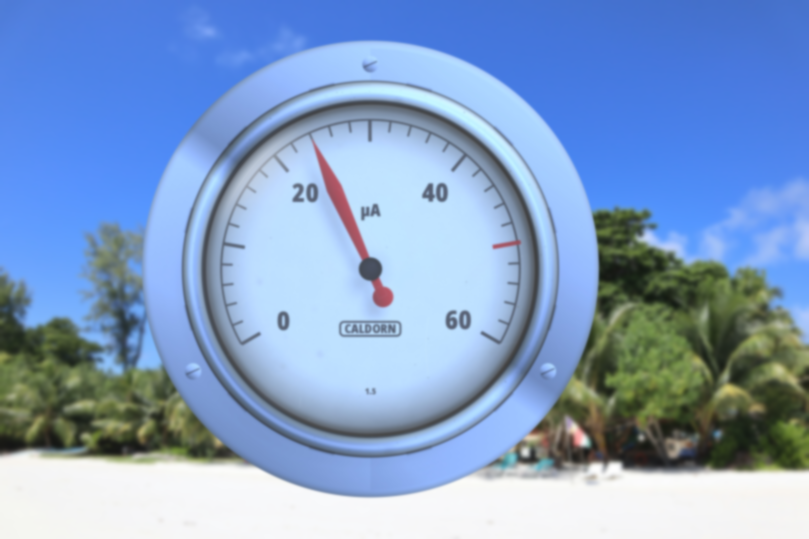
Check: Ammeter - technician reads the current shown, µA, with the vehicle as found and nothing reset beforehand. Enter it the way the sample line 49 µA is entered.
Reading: 24 µA
